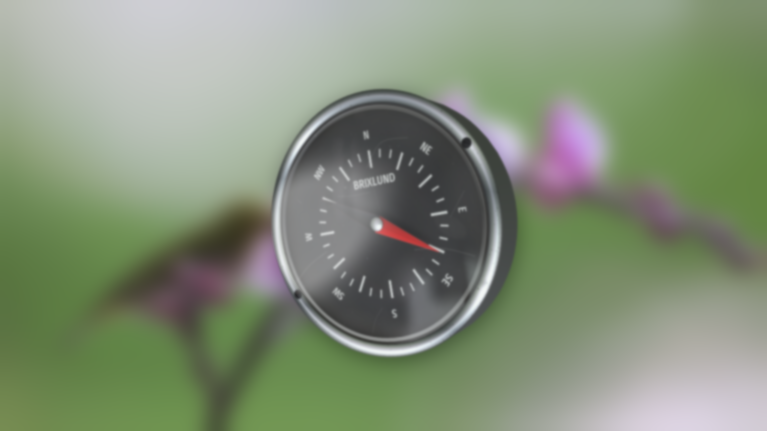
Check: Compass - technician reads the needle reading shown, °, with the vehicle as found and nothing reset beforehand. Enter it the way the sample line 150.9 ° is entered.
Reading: 120 °
